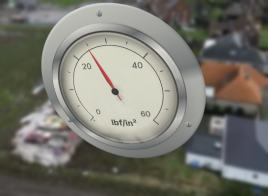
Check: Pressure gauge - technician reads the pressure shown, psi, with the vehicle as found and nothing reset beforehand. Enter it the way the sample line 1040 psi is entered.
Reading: 25 psi
